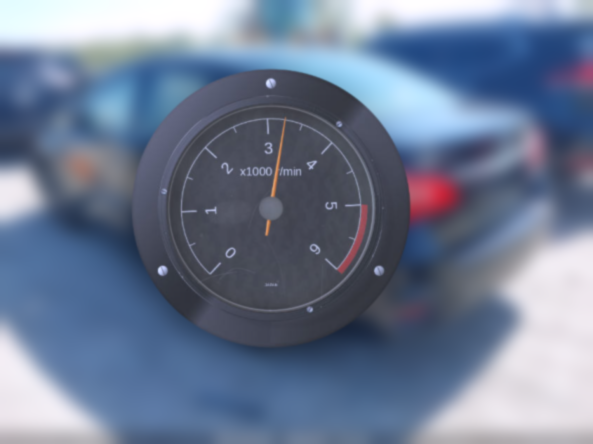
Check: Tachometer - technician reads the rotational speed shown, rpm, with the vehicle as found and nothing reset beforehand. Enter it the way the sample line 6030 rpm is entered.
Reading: 3250 rpm
